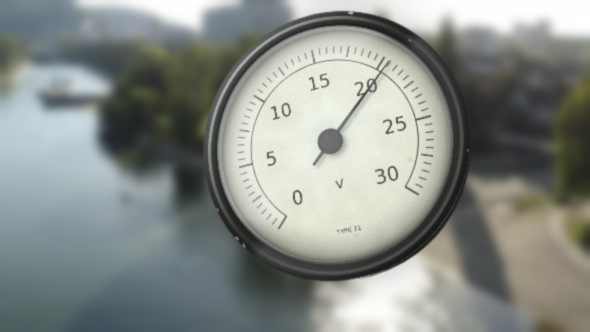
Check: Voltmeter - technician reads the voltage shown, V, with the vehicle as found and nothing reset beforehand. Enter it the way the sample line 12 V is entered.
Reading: 20.5 V
